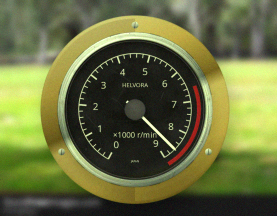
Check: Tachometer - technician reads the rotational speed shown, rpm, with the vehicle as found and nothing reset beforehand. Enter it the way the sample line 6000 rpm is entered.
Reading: 8600 rpm
